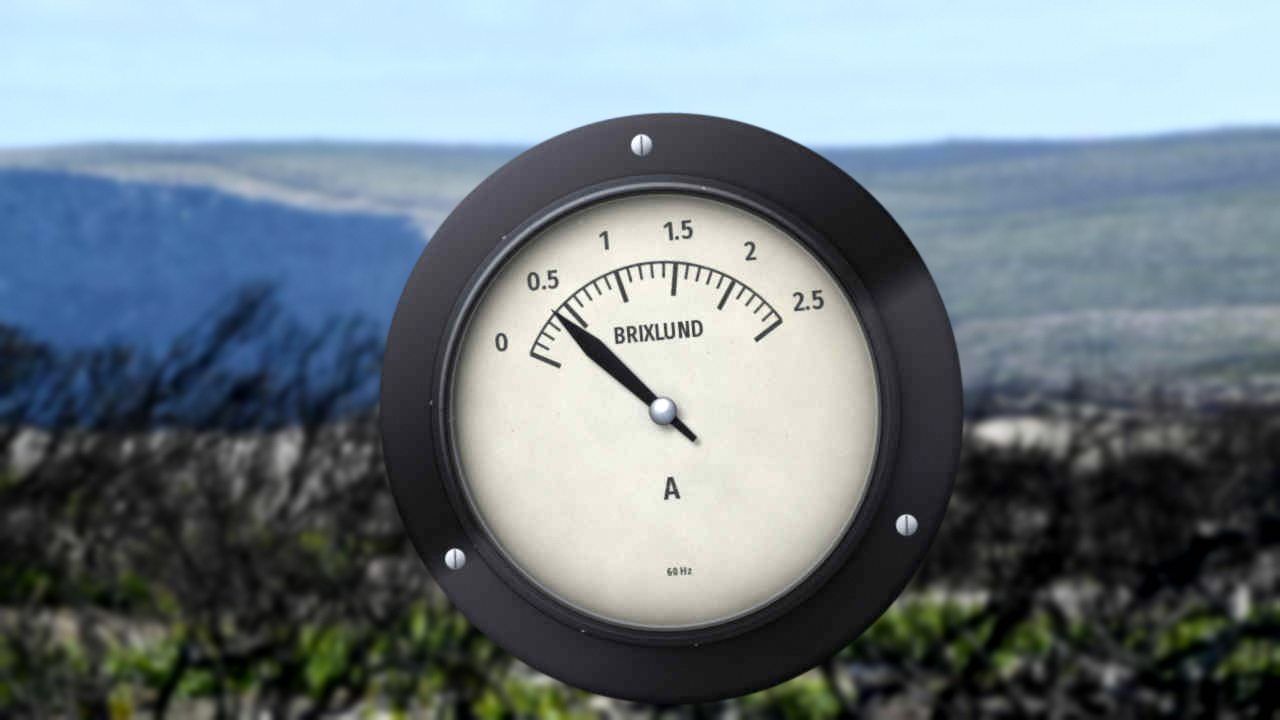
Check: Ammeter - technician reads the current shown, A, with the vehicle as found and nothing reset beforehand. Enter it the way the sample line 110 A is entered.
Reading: 0.4 A
